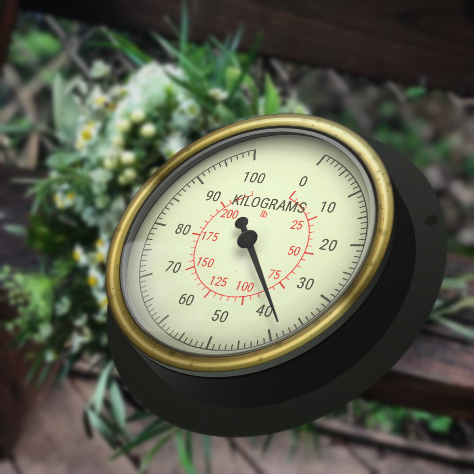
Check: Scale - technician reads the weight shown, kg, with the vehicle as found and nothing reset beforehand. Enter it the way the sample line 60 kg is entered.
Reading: 38 kg
